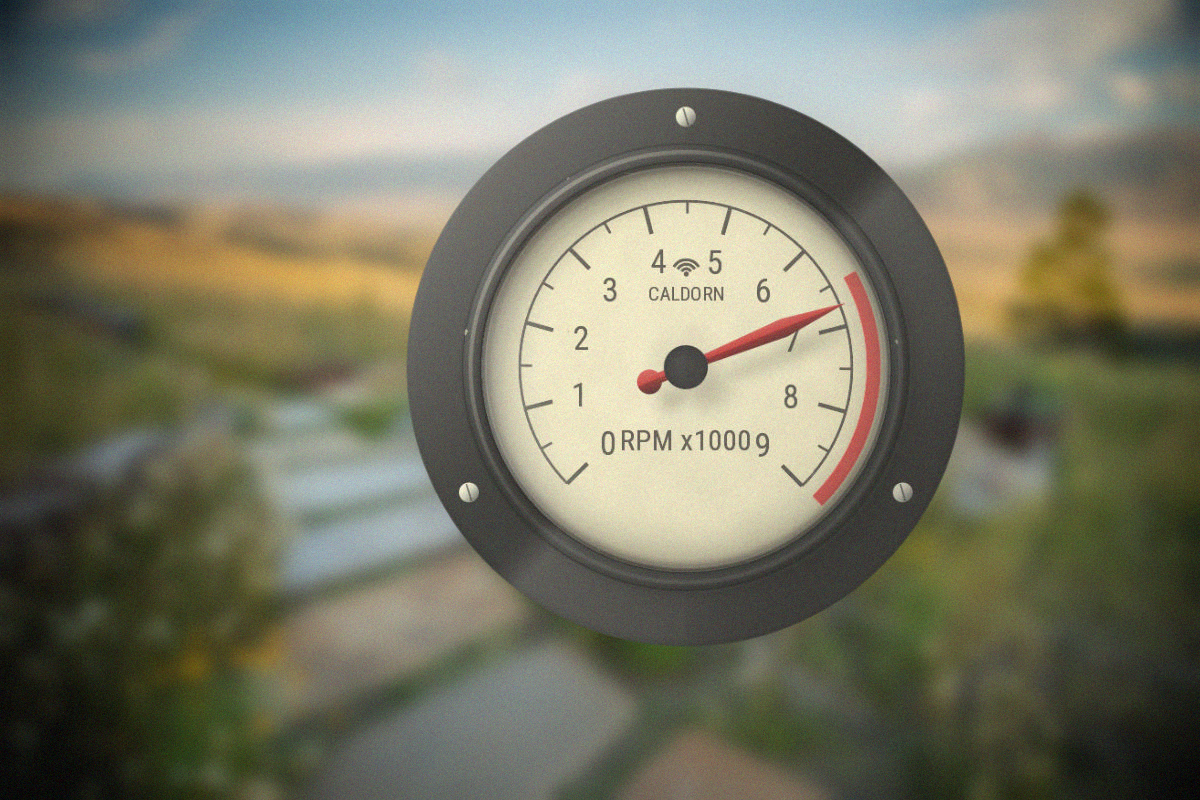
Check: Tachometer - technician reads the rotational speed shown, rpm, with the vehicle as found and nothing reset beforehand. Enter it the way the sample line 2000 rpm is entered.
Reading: 6750 rpm
